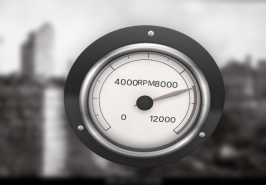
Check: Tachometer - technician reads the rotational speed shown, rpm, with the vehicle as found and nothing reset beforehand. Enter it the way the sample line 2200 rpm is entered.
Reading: 9000 rpm
